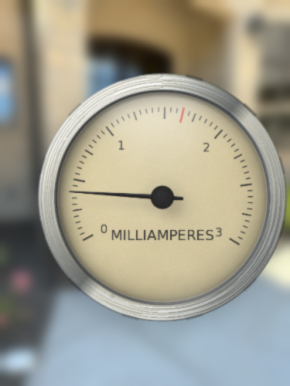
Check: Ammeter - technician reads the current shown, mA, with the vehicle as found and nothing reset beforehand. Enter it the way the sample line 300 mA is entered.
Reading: 0.4 mA
